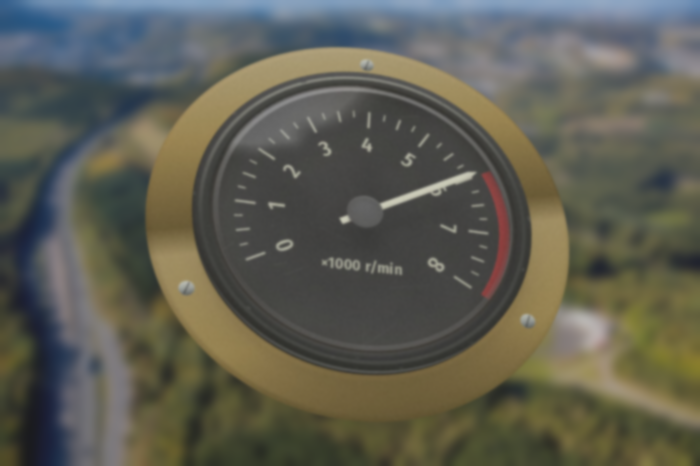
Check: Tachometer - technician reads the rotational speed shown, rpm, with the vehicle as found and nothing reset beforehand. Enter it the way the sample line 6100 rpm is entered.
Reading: 6000 rpm
